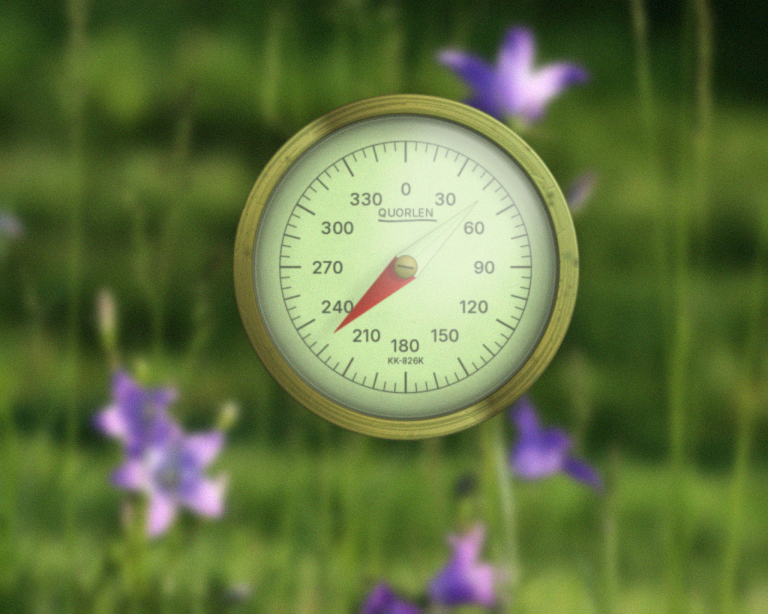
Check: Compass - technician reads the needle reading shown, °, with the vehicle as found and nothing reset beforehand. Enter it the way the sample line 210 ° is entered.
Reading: 227.5 °
